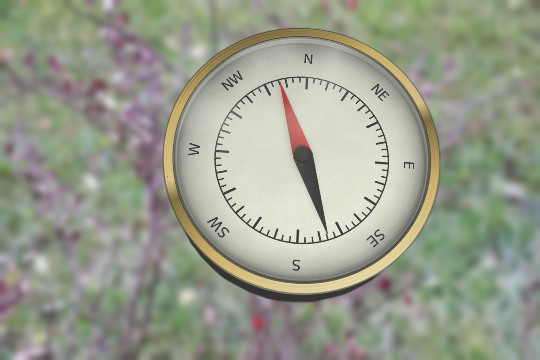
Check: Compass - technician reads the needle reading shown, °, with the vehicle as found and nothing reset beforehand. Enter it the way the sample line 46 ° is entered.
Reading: 340 °
